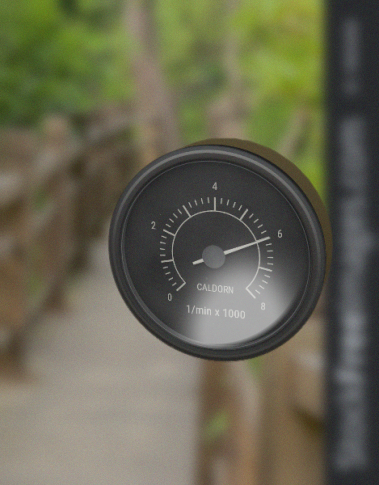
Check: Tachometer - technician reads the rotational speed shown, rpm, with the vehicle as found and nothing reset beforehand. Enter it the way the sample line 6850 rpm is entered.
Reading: 6000 rpm
